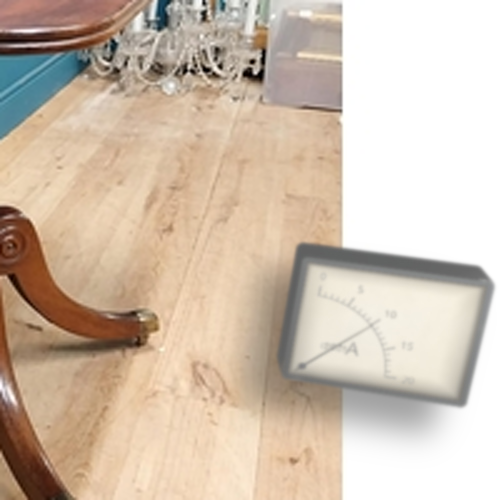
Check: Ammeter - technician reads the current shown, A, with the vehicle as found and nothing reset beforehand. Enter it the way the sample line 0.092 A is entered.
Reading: 10 A
